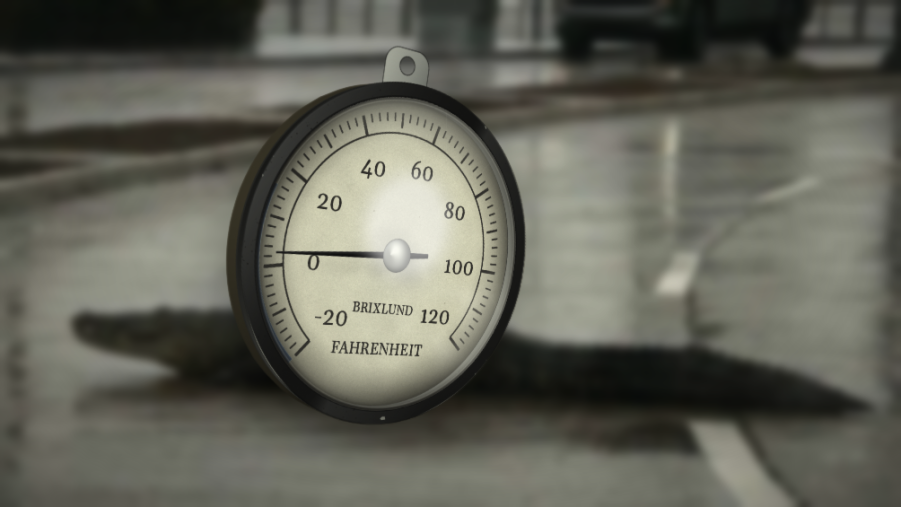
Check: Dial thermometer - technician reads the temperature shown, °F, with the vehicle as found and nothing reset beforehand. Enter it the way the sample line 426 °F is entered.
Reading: 3 °F
